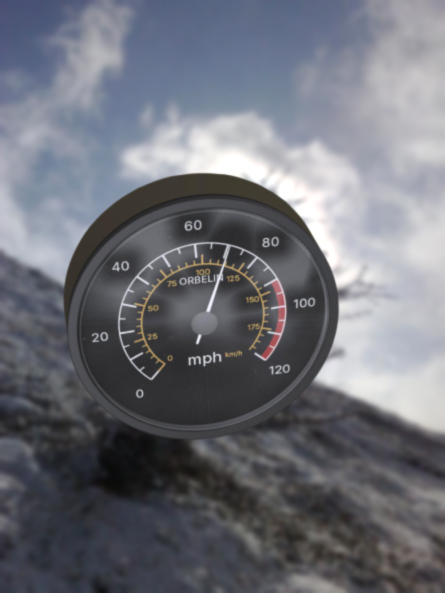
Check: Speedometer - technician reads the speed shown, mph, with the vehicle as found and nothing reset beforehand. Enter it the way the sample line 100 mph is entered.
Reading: 70 mph
